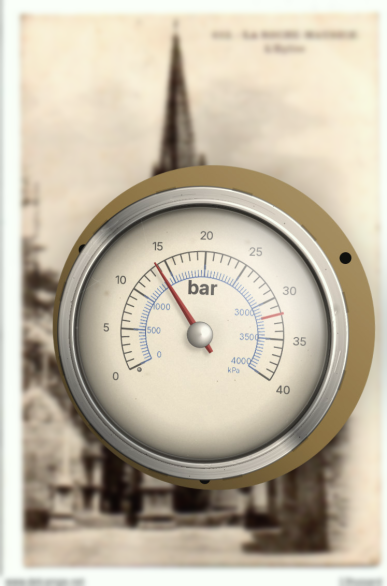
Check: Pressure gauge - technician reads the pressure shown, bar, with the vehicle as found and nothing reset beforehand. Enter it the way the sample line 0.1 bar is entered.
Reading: 14 bar
